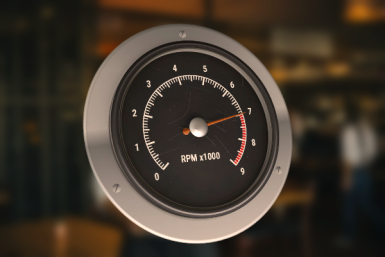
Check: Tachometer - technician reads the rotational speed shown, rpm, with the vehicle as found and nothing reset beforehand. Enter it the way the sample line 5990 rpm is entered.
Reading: 7000 rpm
